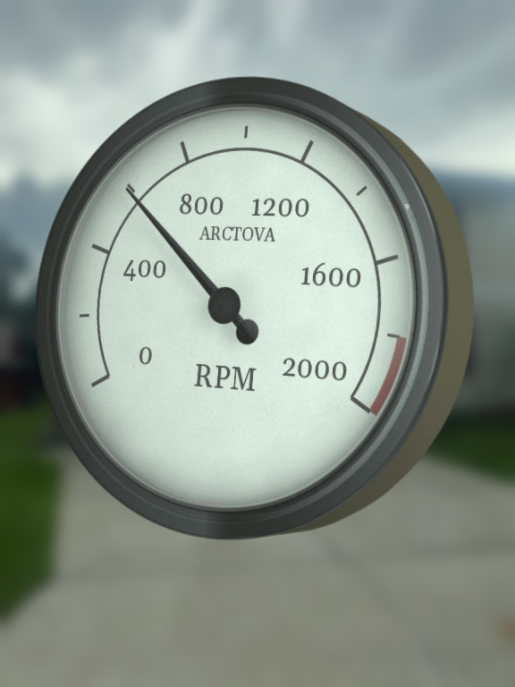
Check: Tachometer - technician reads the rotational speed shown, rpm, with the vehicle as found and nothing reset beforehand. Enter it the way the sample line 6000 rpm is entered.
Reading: 600 rpm
